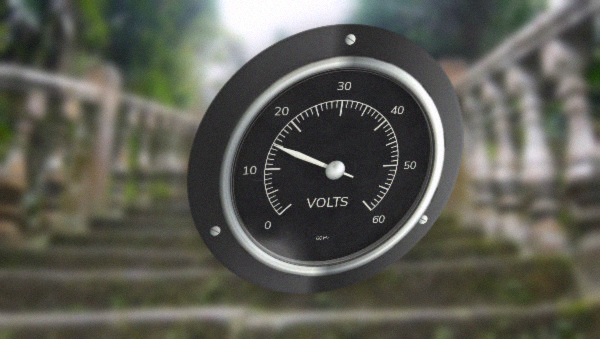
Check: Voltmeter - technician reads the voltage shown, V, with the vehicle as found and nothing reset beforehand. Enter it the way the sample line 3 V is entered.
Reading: 15 V
